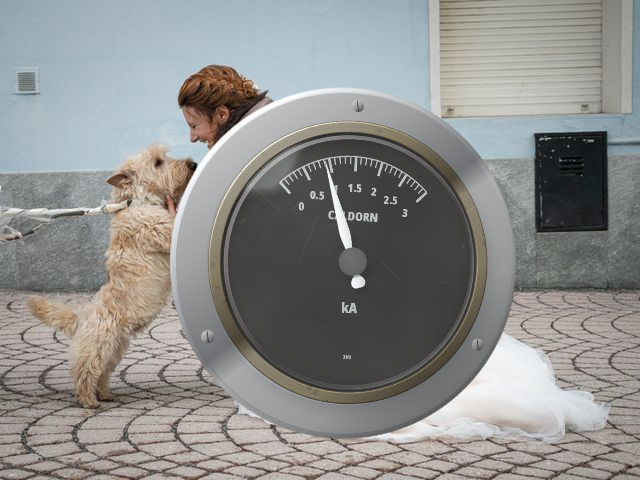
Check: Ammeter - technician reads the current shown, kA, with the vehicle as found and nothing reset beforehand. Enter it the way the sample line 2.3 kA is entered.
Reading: 0.9 kA
